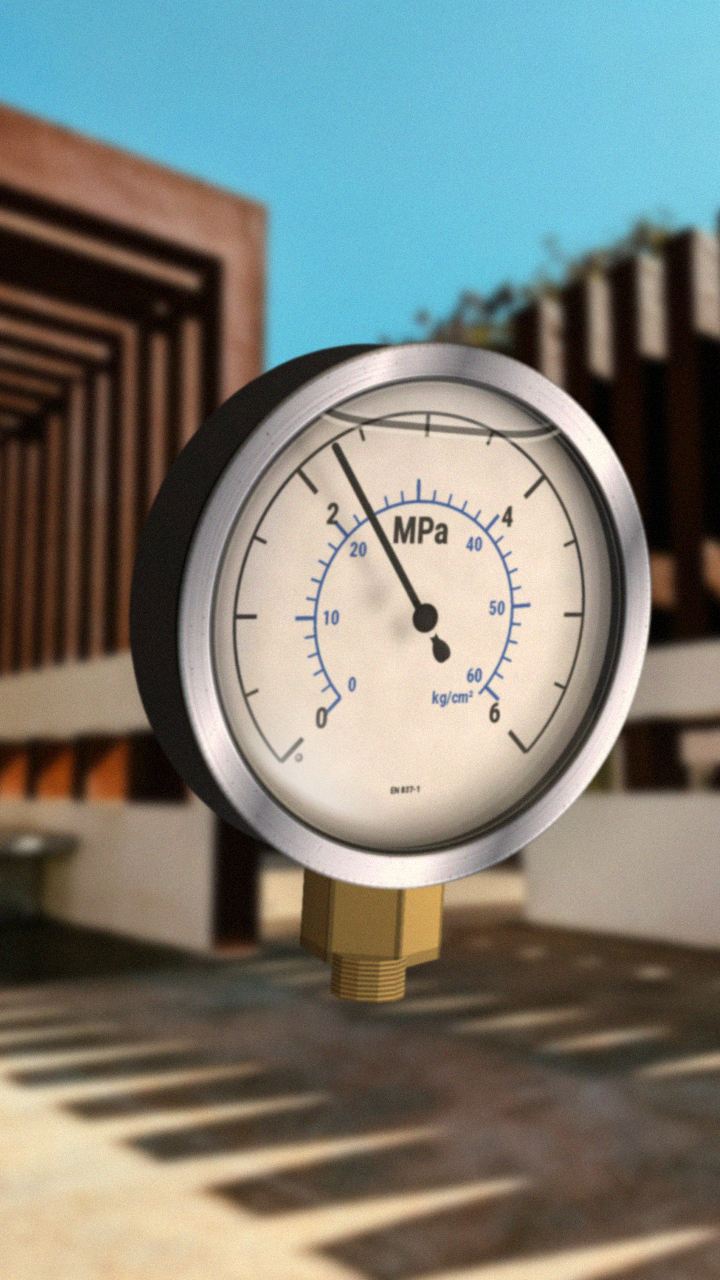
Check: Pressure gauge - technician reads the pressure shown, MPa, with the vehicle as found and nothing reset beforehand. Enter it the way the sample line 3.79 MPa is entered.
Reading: 2.25 MPa
